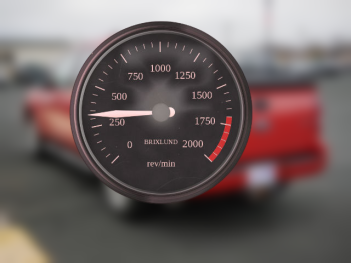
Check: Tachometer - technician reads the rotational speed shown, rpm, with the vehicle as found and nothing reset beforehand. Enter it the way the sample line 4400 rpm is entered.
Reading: 325 rpm
